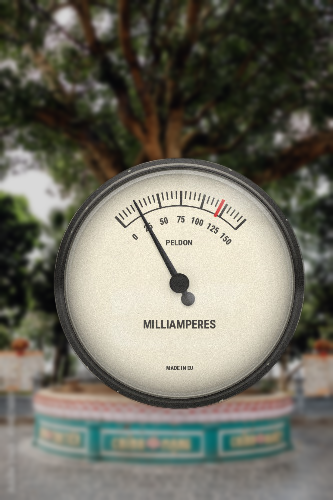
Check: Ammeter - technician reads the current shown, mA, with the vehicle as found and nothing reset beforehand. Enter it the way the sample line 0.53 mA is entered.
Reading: 25 mA
